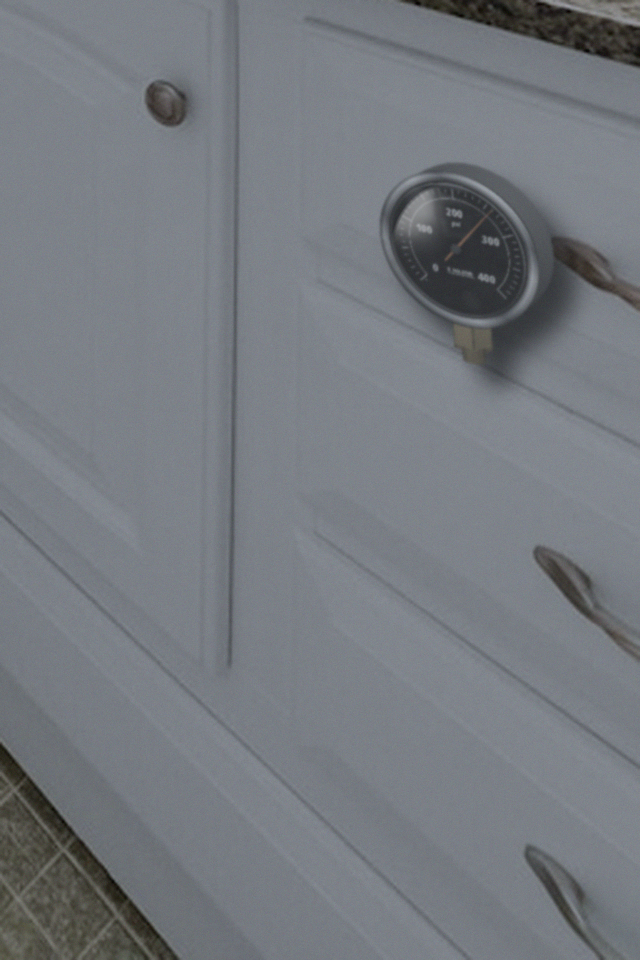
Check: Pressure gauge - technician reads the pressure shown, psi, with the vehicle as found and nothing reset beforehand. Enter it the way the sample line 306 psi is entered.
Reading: 260 psi
